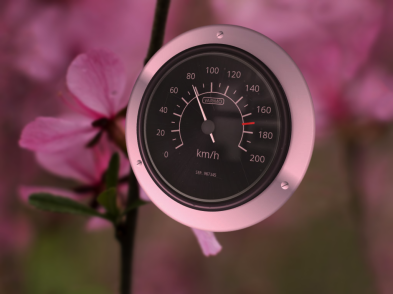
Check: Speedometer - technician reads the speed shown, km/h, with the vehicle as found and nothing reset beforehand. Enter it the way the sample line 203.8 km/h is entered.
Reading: 80 km/h
